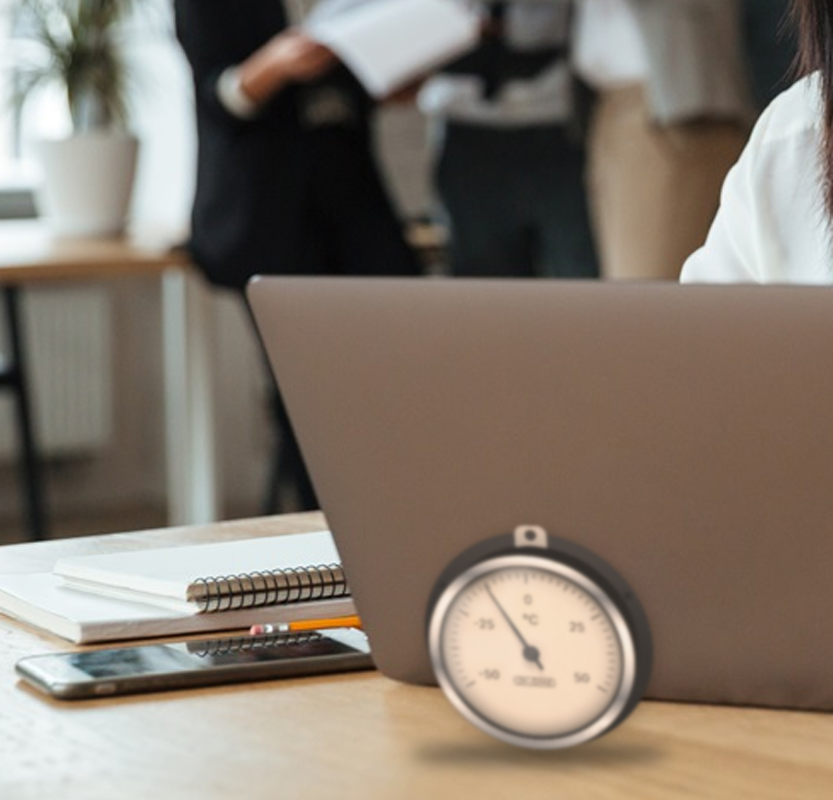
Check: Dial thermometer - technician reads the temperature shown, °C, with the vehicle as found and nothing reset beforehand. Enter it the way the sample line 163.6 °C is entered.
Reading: -12.5 °C
